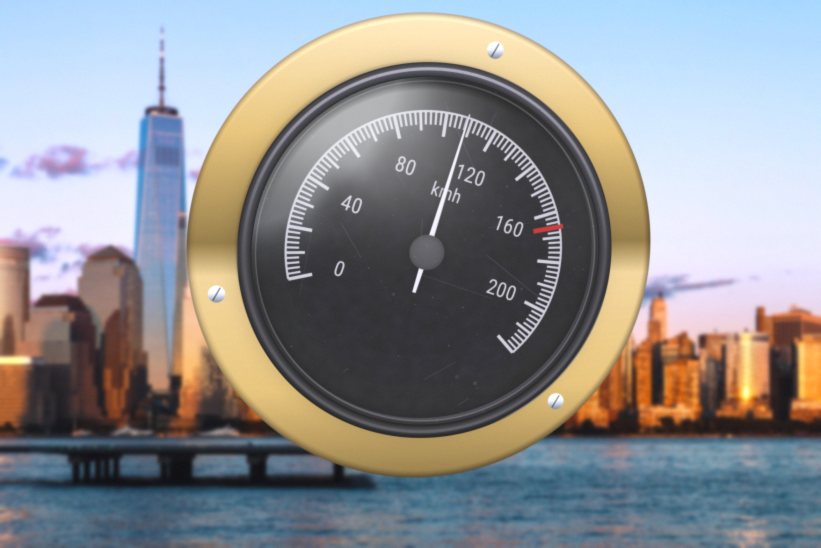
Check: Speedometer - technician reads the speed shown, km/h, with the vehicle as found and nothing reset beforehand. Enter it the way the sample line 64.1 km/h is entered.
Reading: 108 km/h
